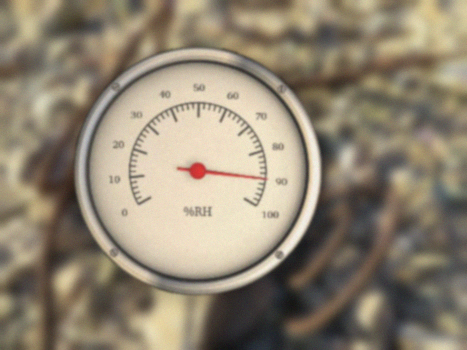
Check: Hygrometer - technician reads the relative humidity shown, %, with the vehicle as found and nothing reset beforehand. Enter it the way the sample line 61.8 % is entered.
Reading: 90 %
